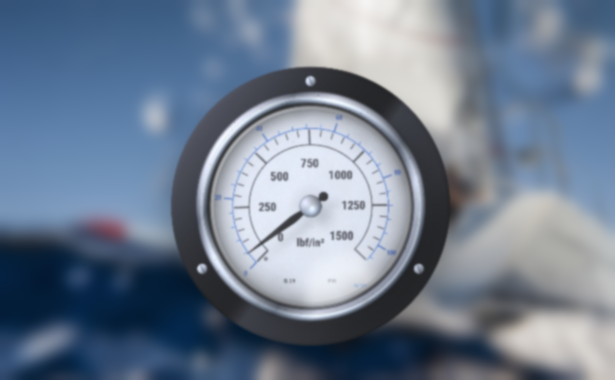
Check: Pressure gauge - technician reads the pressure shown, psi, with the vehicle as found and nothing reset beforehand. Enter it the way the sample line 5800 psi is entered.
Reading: 50 psi
